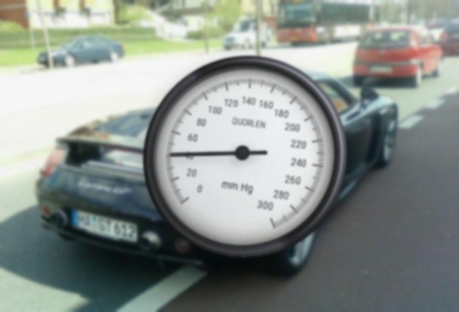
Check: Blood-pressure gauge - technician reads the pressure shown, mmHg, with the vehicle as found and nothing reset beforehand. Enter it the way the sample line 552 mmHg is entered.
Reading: 40 mmHg
